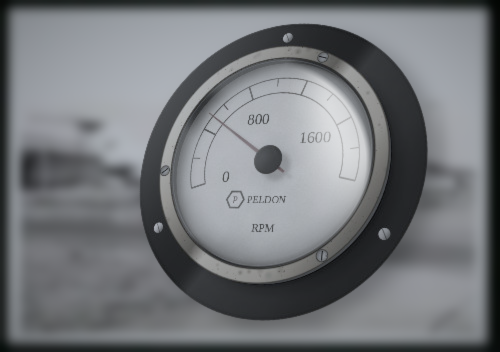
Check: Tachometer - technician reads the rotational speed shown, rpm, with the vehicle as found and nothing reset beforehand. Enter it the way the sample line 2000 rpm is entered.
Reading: 500 rpm
